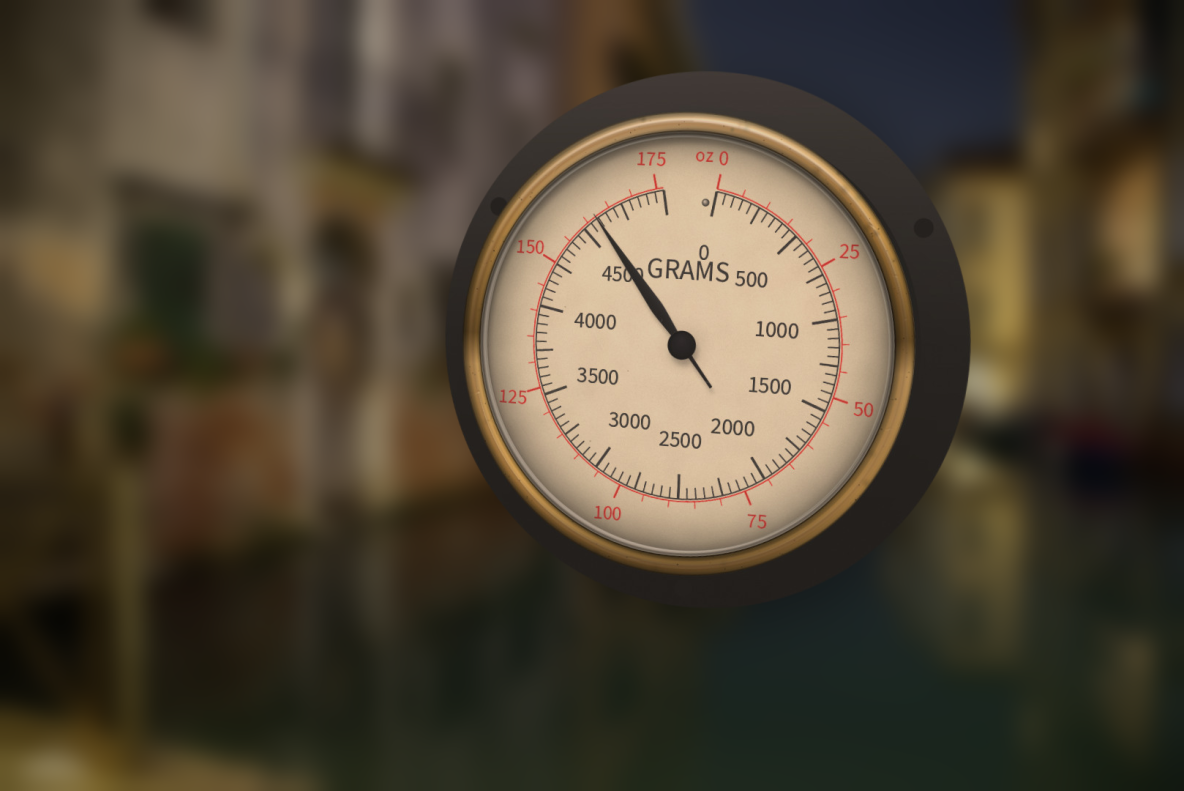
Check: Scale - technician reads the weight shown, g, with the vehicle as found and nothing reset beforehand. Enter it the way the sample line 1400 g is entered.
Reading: 4600 g
